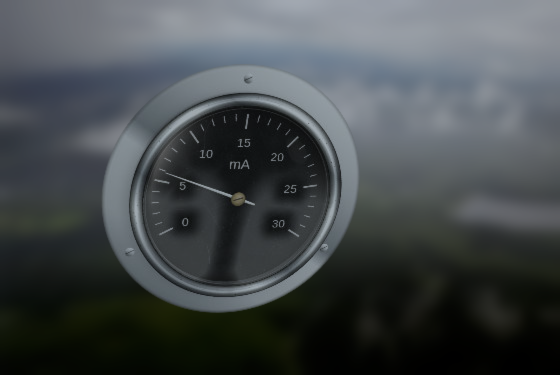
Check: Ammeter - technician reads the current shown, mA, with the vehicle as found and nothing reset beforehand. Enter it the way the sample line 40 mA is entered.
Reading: 6 mA
